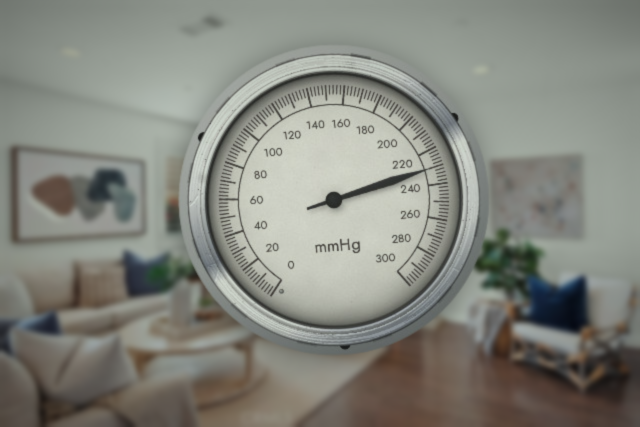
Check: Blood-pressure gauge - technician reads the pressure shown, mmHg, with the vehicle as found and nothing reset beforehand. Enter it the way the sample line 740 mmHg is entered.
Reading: 230 mmHg
